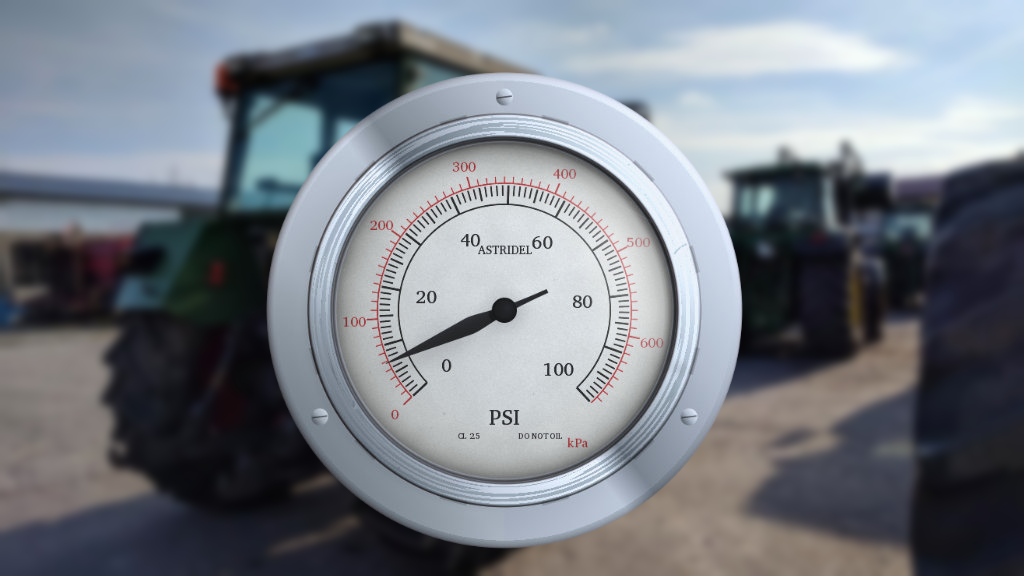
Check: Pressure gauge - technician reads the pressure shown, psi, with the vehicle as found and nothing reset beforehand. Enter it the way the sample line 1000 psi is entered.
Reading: 7 psi
